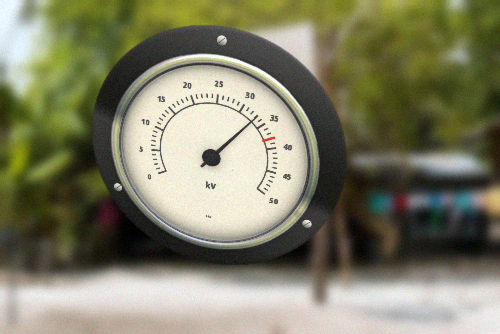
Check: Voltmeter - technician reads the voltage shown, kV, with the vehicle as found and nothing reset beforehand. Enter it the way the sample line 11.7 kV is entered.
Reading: 33 kV
